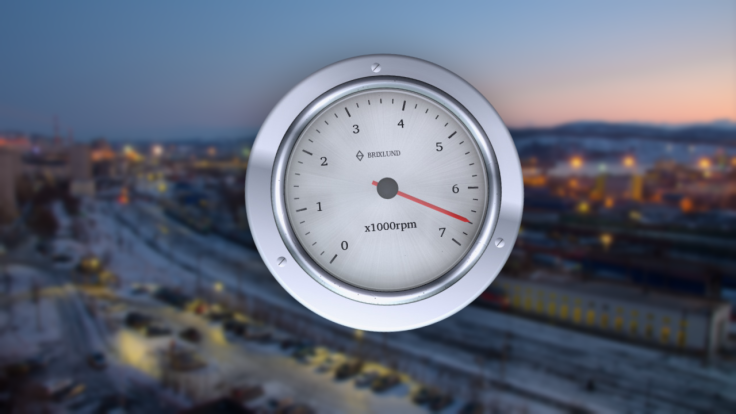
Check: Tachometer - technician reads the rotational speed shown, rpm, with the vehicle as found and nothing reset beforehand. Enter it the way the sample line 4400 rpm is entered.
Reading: 6600 rpm
